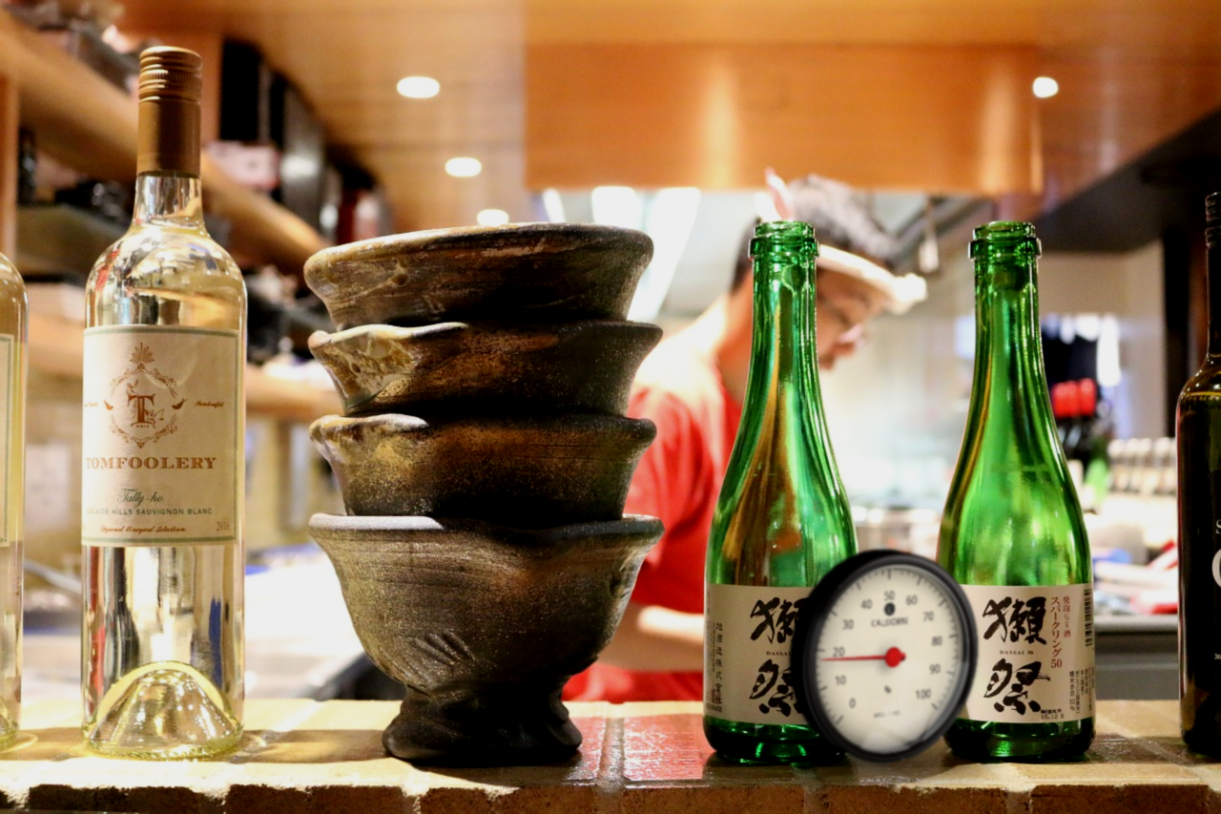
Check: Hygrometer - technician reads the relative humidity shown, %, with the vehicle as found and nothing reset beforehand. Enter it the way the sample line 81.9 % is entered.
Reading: 18 %
